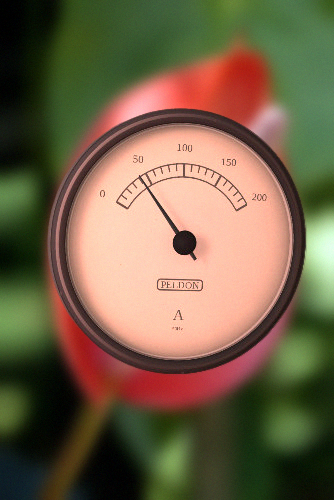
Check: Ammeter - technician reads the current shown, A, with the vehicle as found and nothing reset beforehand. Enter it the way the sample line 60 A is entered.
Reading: 40 A
